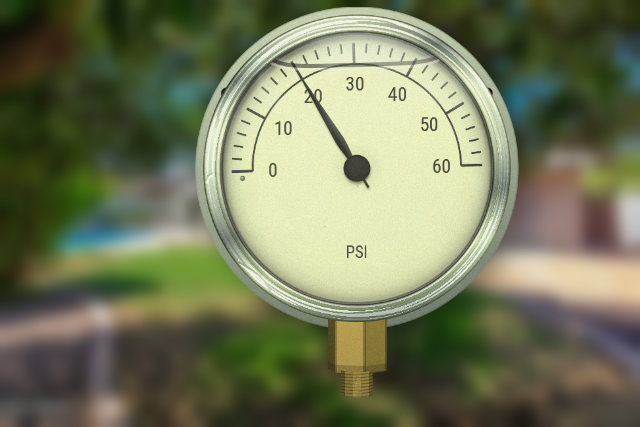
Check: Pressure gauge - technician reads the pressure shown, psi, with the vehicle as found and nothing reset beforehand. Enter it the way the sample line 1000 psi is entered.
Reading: 20 psi
